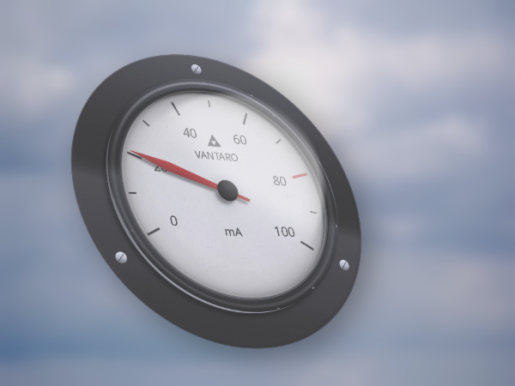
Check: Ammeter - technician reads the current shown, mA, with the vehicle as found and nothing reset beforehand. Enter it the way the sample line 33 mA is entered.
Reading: 20 mA
